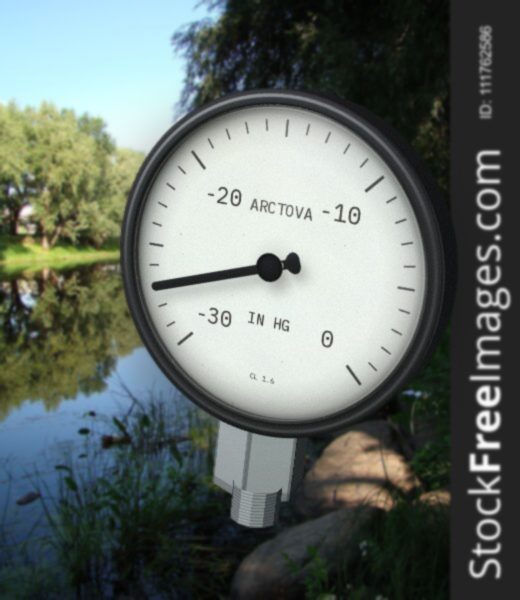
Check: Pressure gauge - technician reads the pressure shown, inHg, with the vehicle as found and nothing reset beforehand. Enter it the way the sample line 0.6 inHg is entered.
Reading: -27 inHg
